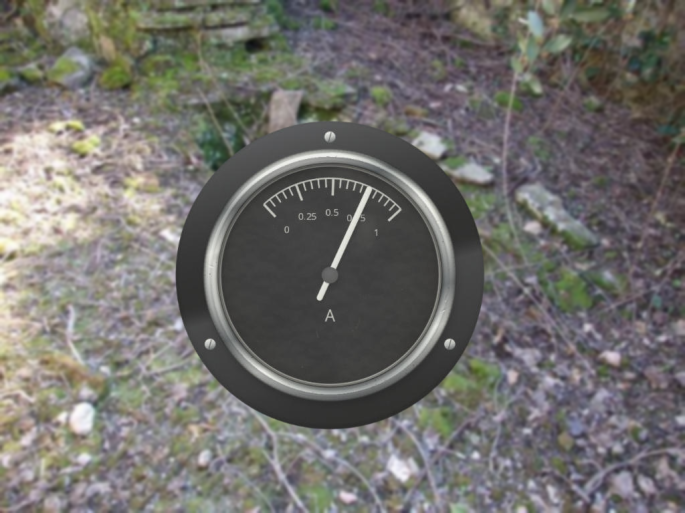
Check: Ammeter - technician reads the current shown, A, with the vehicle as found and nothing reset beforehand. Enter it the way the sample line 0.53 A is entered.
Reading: 0.75 A
